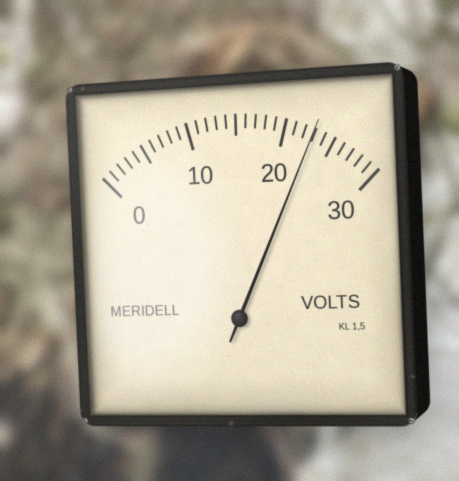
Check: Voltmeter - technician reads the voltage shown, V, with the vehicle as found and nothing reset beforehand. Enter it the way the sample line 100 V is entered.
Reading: 23 V
